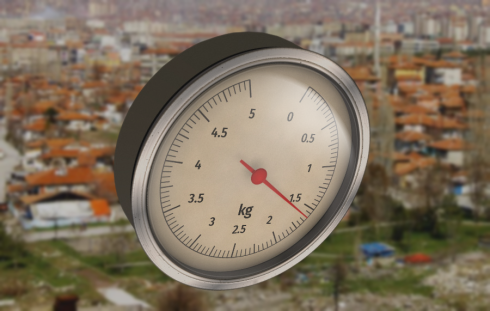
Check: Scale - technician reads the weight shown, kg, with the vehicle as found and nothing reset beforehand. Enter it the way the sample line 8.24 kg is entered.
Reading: 1.6 kg
